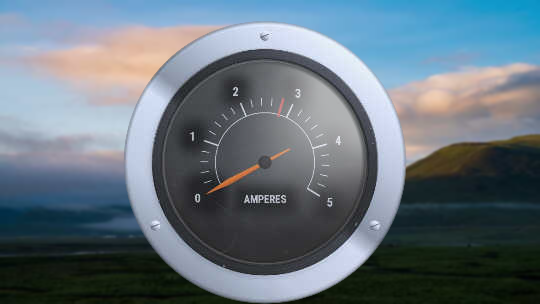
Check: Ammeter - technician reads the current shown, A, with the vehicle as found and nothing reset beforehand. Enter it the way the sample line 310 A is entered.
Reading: 0 A
